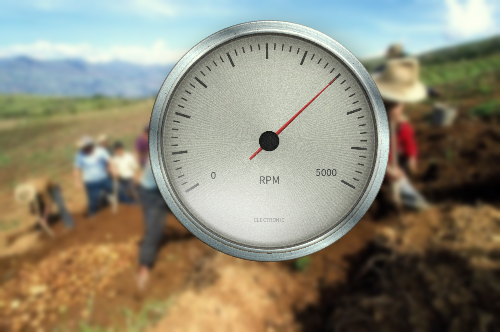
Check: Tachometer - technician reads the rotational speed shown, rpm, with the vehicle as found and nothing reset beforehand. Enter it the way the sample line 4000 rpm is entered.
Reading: 3500 rpm
